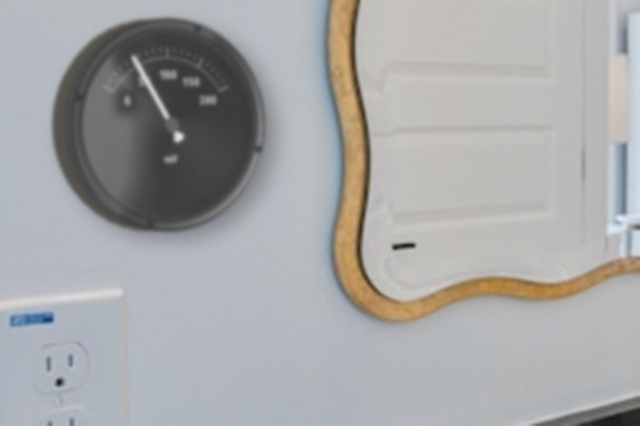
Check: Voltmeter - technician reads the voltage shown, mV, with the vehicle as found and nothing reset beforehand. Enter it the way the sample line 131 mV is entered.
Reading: 50 mV
